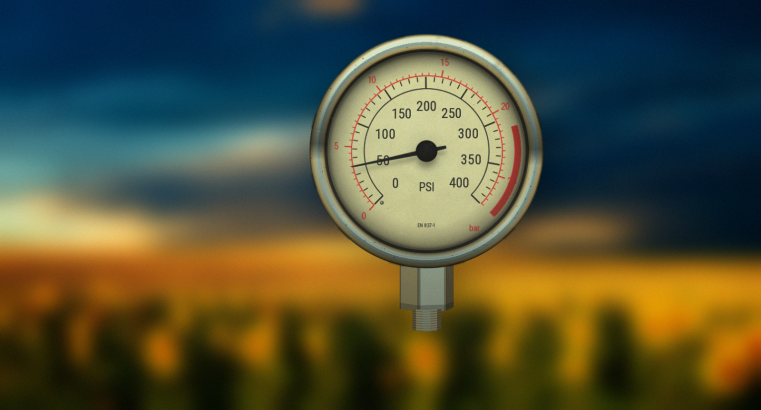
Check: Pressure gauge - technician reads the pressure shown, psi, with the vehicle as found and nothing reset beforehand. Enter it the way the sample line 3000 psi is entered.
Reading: 50 psi
